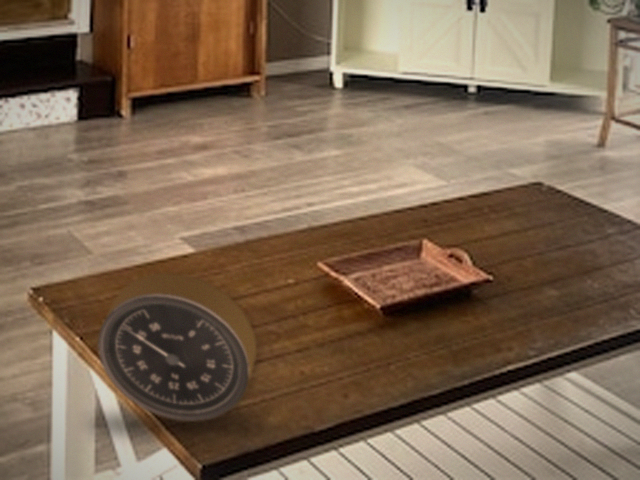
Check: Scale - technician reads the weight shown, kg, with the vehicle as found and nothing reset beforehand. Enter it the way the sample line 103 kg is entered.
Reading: 45 kg
